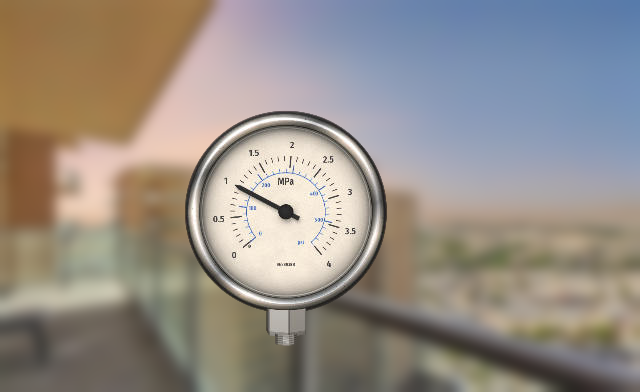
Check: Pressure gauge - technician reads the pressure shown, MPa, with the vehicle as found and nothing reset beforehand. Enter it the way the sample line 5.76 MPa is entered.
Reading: 1 MPa
